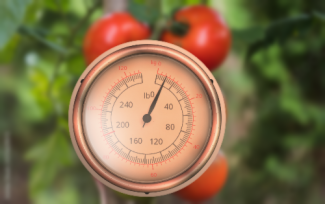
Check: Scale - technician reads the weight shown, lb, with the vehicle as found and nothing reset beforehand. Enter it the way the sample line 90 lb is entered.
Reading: 10 lb
